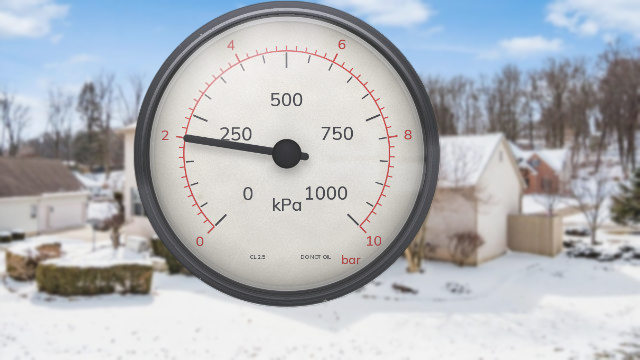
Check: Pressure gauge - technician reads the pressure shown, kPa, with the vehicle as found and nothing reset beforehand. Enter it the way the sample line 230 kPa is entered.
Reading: 200 kPa
